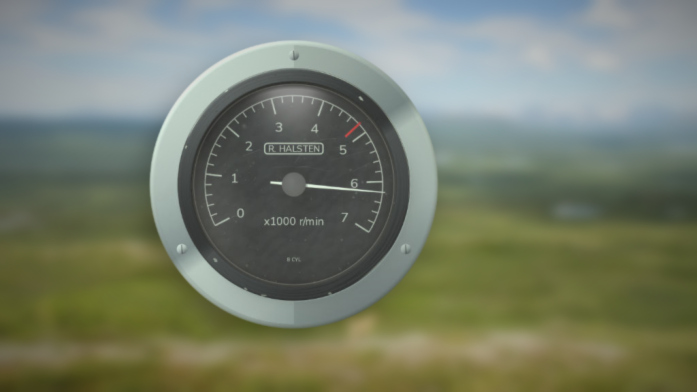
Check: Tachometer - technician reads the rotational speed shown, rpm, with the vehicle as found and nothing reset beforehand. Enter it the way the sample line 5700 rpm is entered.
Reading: 6200 rpm
